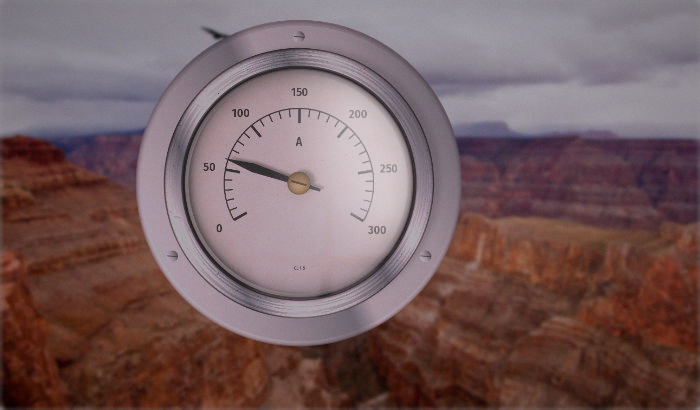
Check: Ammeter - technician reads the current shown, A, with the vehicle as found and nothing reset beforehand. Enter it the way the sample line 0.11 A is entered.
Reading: 60 A
